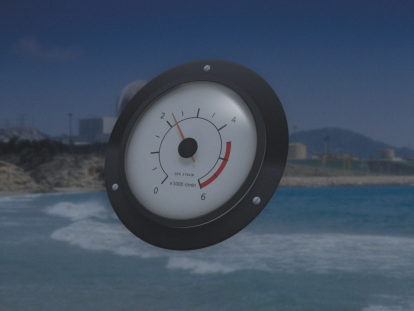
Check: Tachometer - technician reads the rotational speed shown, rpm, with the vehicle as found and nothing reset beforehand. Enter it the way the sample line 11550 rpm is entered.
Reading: 2250 rpm
